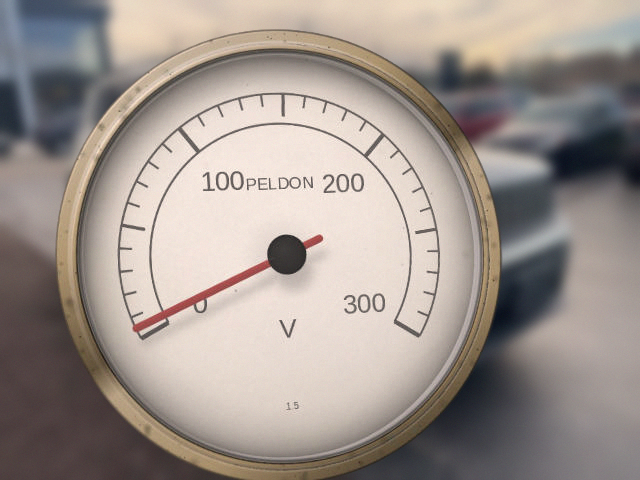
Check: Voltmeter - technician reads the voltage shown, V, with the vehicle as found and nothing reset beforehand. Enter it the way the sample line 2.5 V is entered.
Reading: 5 V
